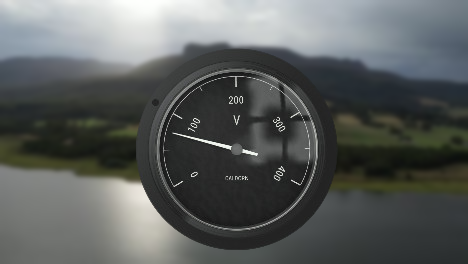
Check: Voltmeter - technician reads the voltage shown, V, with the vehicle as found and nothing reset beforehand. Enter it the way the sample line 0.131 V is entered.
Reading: 75 V
